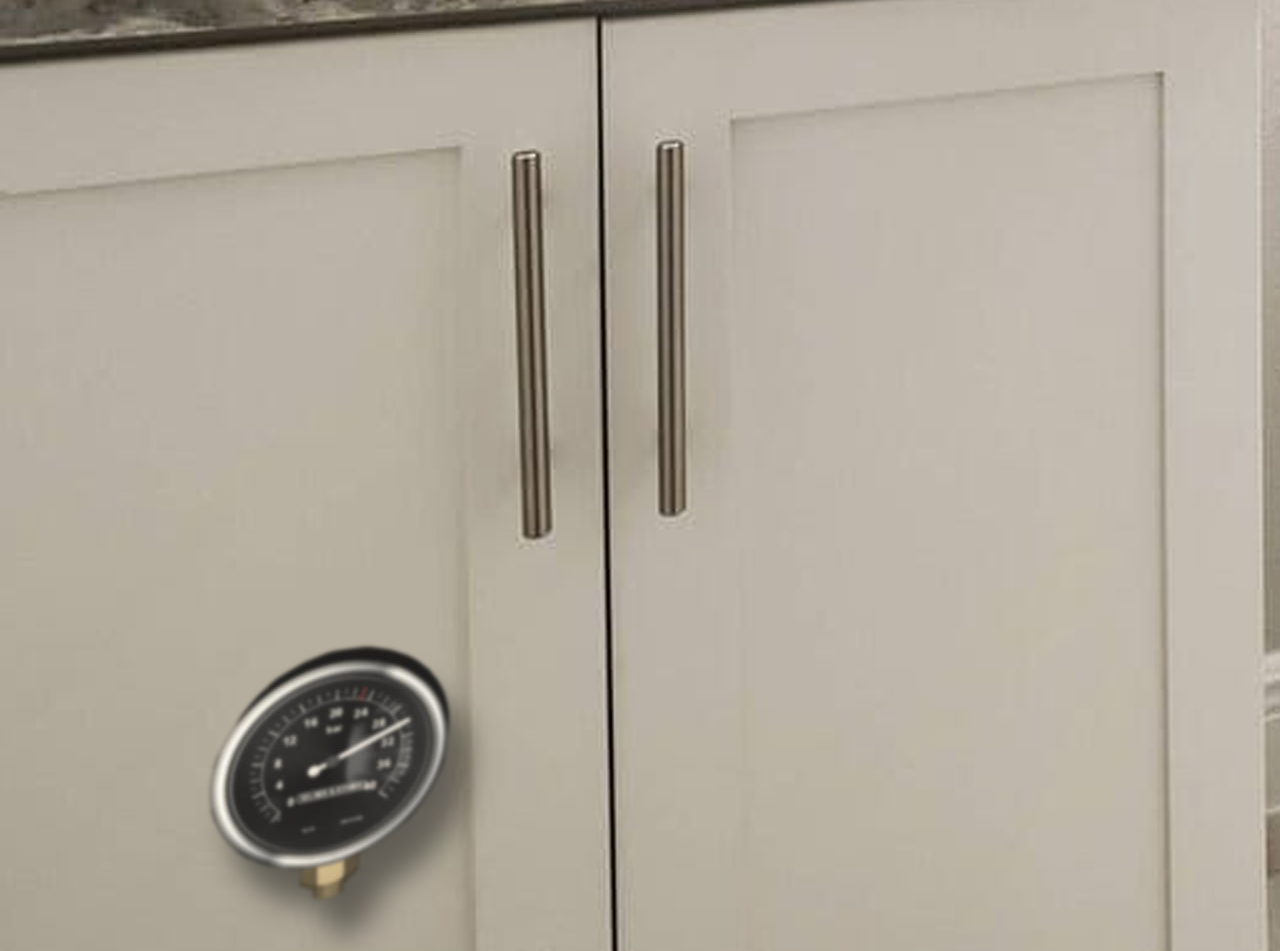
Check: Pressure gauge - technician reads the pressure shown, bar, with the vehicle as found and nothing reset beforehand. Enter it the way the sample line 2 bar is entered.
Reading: 30 bar
